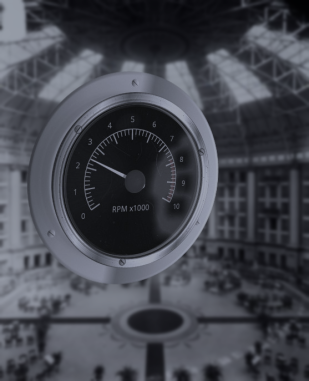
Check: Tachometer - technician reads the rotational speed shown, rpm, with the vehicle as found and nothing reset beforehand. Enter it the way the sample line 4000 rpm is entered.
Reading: 2400 rpm
